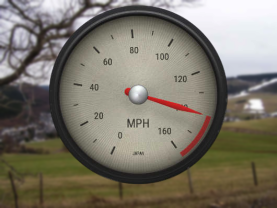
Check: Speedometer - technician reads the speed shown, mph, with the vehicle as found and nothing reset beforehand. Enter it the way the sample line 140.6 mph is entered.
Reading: 140 mph
